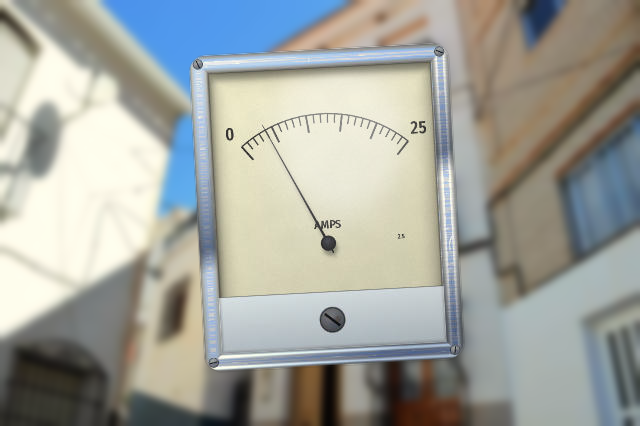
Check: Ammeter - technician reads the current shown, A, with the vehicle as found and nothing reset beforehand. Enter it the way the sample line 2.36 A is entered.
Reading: 4 A
